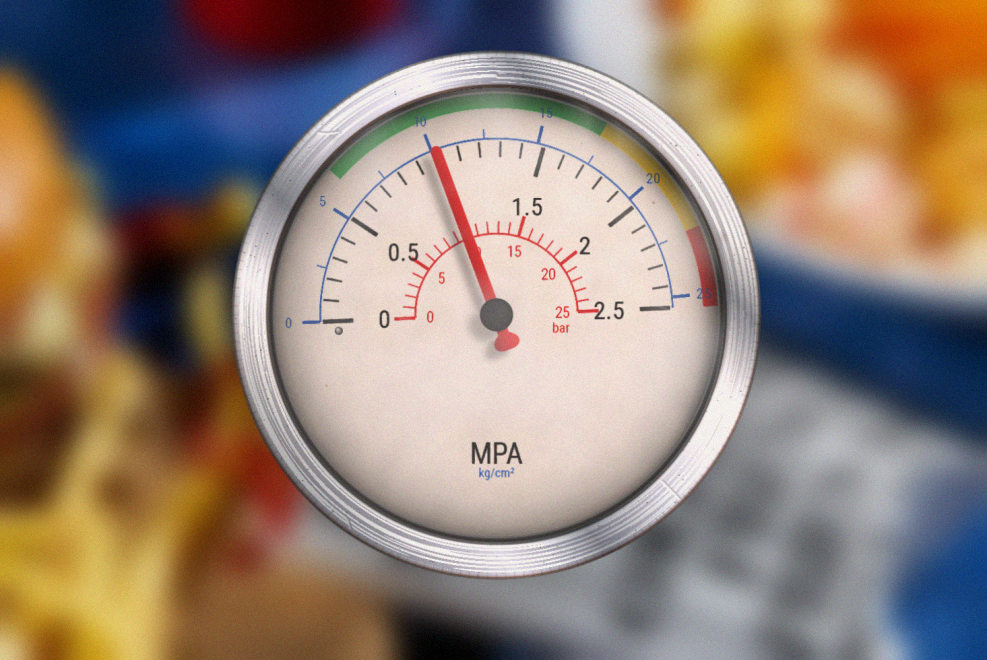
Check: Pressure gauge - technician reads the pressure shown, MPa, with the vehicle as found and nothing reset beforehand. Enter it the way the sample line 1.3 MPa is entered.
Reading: 1 MPa
